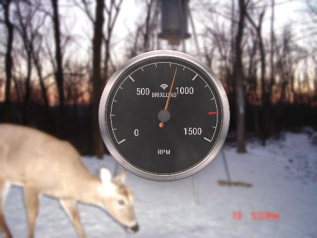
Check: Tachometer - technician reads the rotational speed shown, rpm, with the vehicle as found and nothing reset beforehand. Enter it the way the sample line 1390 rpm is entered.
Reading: 850 rpm
